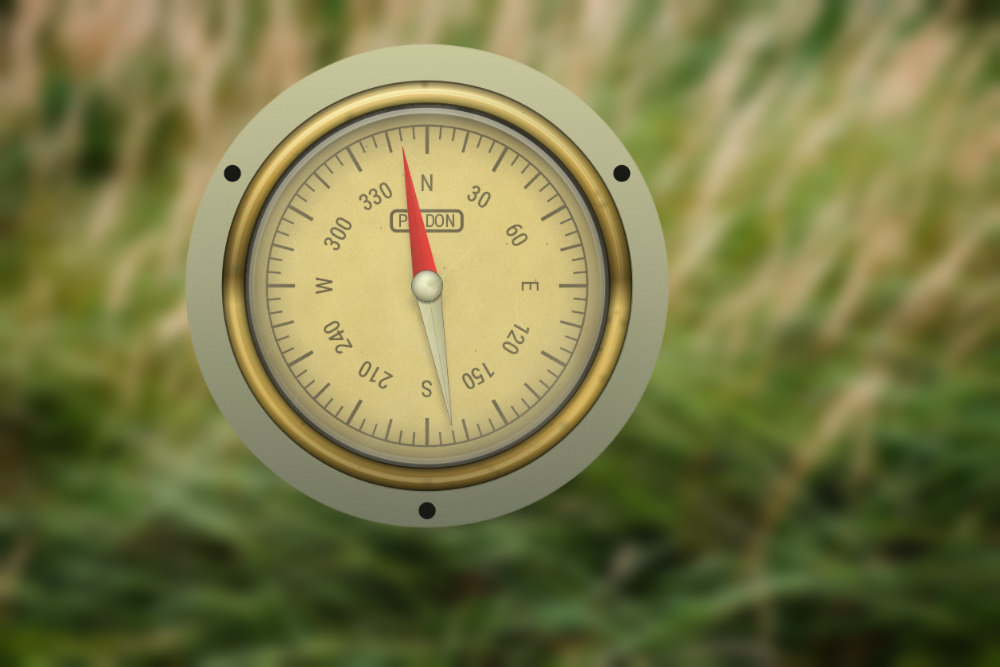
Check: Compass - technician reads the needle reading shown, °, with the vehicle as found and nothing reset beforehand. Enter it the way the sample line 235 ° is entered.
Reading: 350 °
